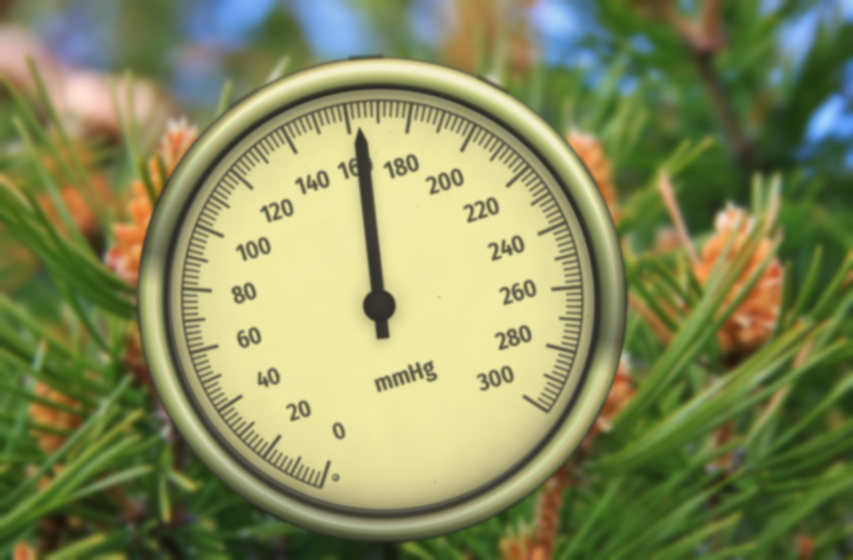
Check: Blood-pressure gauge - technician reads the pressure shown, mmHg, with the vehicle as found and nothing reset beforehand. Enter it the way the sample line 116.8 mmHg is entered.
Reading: 164 mmHg
